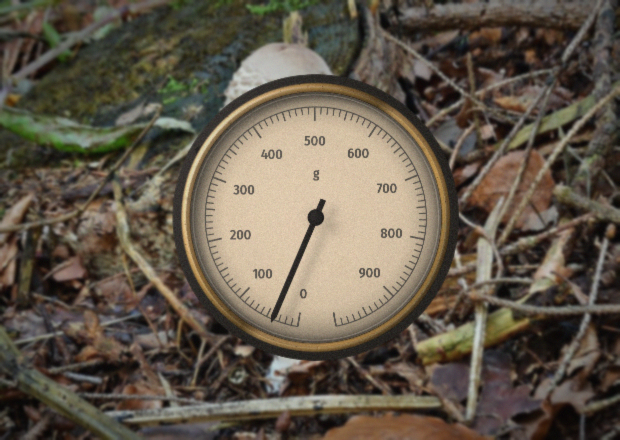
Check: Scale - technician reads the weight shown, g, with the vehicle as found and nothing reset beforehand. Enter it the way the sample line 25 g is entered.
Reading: 40 g
